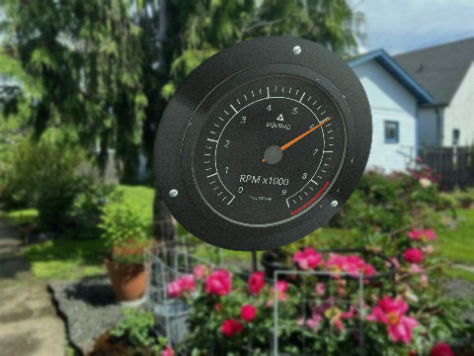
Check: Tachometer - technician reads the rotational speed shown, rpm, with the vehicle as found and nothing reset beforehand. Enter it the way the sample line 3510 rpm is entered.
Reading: 6000 rpm
